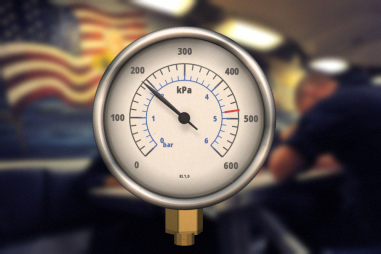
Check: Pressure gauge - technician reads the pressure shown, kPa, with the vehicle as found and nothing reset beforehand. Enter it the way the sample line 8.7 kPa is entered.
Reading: 190 kPa
